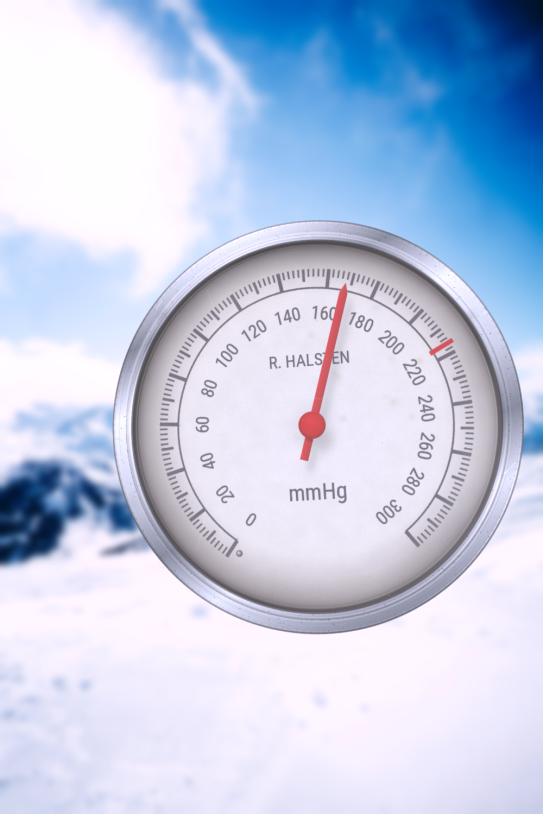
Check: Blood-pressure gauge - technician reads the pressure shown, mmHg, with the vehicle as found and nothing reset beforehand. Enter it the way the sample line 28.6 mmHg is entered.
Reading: 168 mmHg
